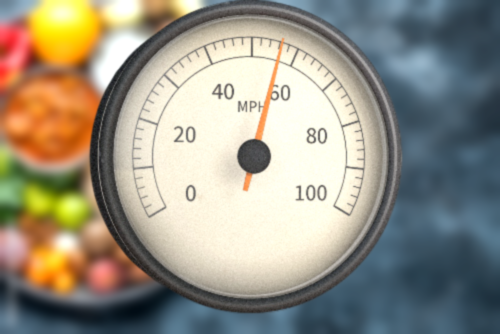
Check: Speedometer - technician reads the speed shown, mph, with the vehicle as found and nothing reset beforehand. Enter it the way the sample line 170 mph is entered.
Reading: 56 mph
